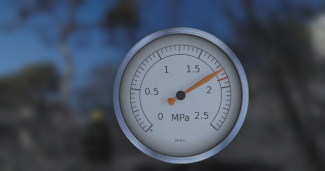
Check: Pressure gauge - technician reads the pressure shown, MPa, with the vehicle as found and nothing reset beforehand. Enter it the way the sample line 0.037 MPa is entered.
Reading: 1.8 MPa
